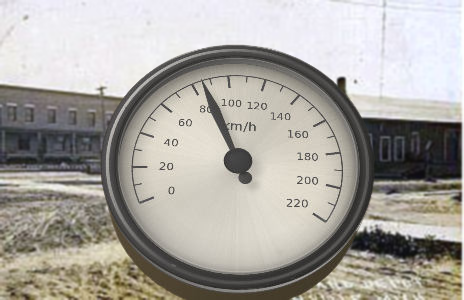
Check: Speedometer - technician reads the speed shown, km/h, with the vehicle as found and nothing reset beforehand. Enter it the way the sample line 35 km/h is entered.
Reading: 85 km/h
